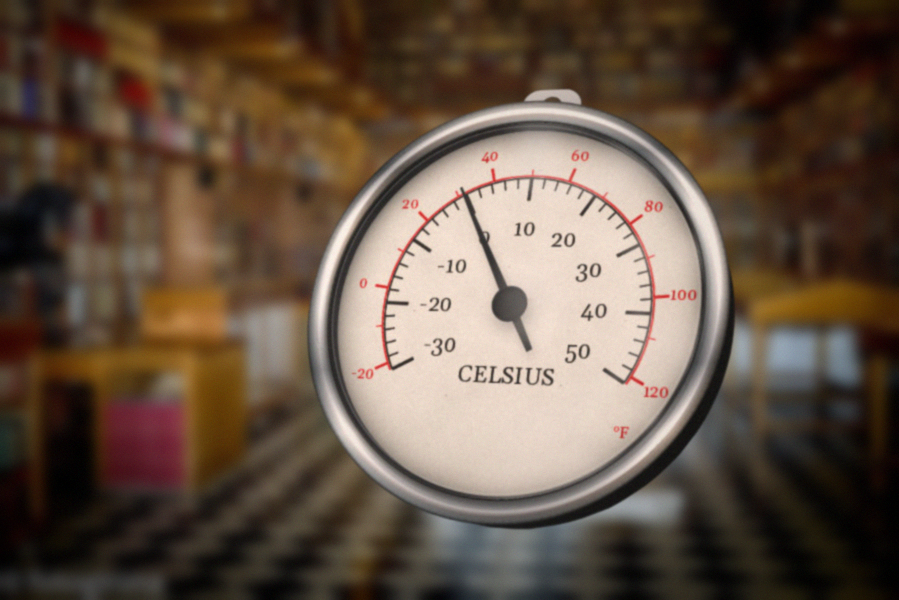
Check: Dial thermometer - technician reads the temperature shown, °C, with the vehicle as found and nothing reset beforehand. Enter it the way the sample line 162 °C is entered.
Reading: 0 °C
